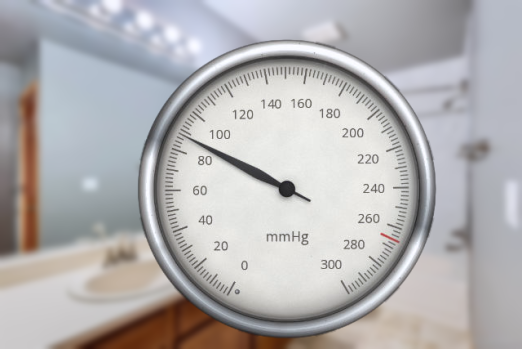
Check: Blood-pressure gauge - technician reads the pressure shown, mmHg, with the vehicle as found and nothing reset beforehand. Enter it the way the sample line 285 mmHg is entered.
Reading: 88 mmHg
